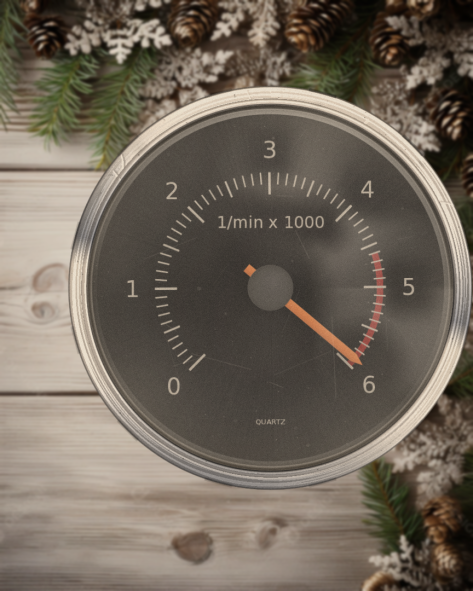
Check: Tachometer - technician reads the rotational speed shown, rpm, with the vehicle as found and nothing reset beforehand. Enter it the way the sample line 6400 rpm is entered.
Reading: 5900 rpm
